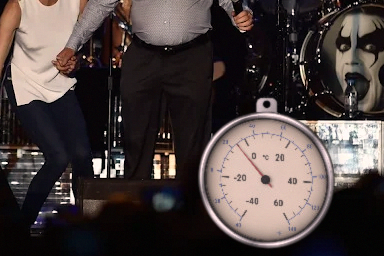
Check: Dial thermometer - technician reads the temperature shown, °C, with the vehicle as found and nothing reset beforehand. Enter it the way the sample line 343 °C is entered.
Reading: -4 °C
